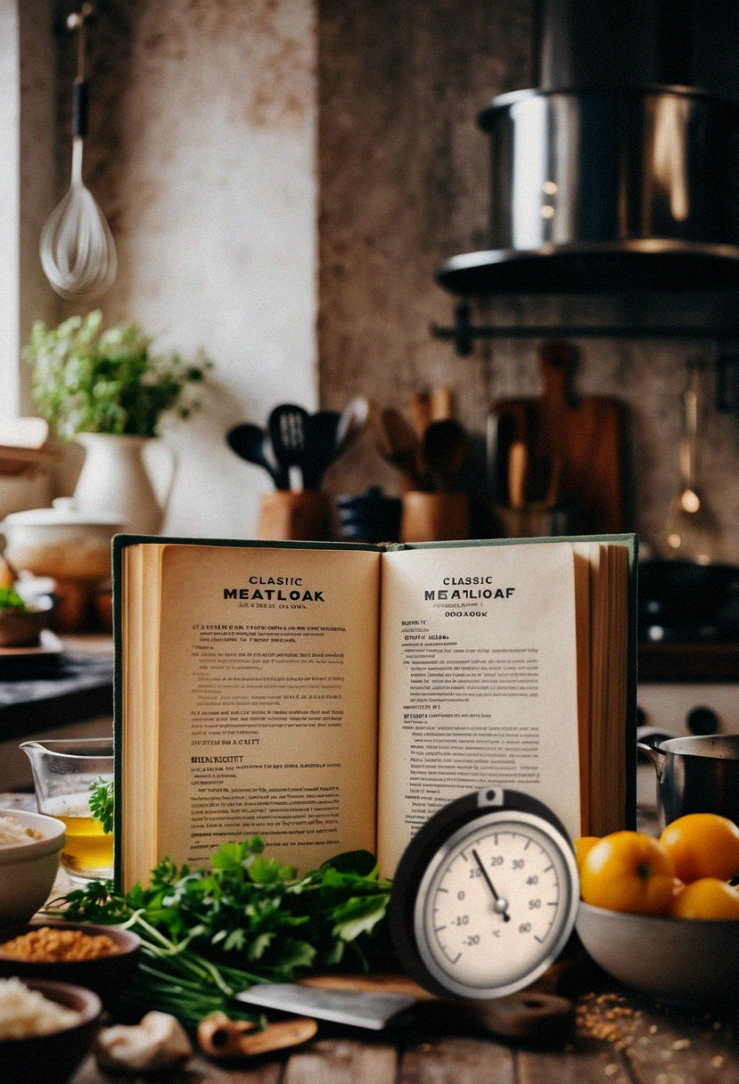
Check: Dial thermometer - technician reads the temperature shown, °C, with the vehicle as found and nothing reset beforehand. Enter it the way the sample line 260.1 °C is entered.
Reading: 12.5 °C
